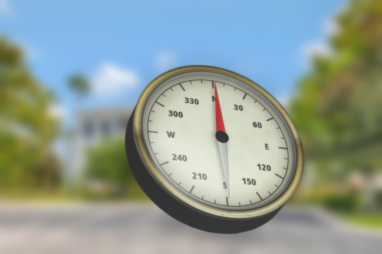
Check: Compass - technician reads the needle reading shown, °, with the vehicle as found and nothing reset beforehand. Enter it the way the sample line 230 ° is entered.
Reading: 0 °
